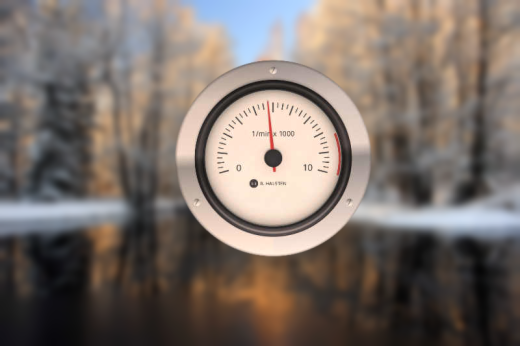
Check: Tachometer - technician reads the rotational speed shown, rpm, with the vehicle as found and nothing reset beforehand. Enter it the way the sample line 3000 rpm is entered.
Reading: 4750 rpm
